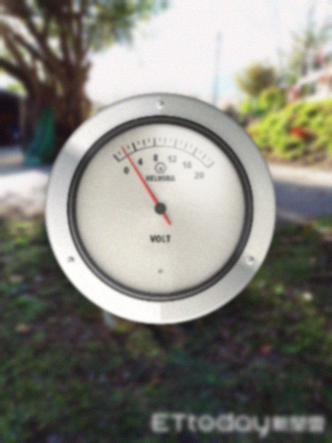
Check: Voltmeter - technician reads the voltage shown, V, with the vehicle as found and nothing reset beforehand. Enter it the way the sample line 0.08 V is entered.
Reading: 2 V
